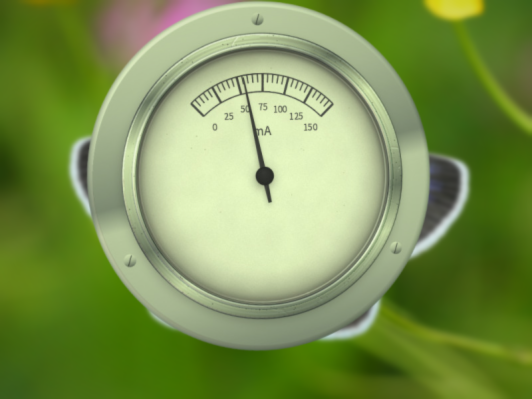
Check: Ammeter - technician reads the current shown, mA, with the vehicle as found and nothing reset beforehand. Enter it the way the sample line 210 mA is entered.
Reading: 55 mA
